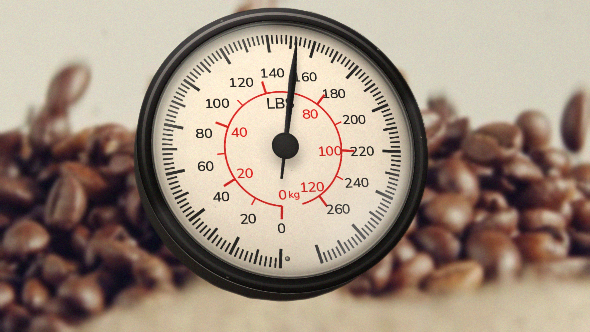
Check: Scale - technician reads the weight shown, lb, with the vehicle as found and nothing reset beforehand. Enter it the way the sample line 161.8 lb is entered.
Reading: 152 lb
